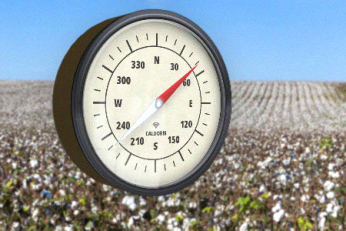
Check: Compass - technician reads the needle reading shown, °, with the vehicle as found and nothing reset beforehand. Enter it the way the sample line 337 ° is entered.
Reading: 50 °
